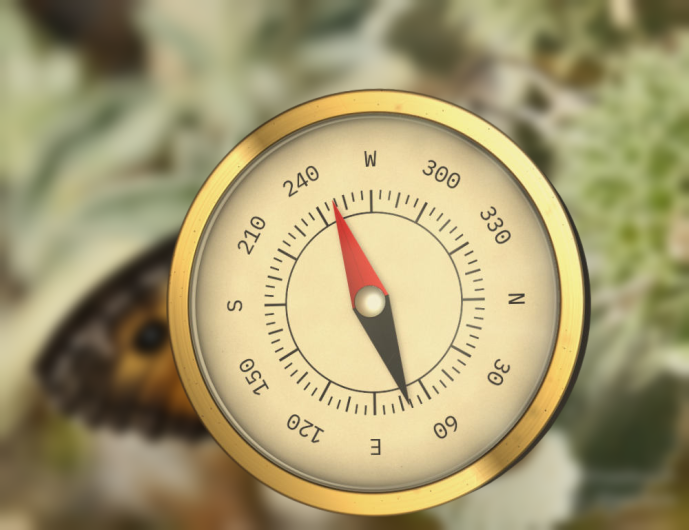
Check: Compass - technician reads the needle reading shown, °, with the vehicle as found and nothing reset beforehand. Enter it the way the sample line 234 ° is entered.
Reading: 250 °
